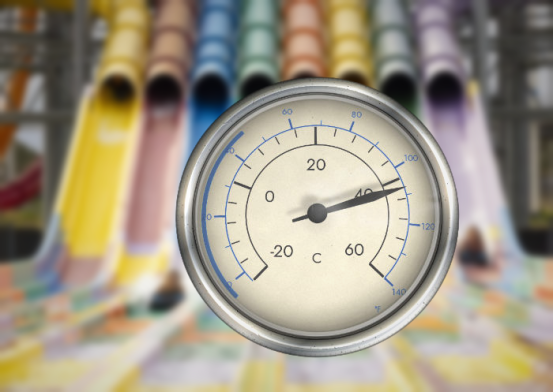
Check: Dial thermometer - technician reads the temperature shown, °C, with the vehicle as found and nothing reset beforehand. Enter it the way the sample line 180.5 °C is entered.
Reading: 42 °C
